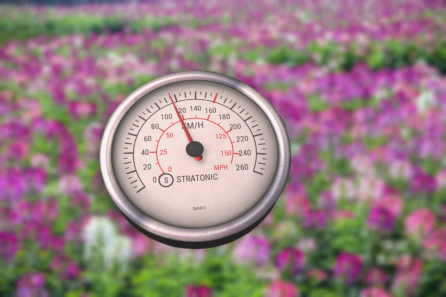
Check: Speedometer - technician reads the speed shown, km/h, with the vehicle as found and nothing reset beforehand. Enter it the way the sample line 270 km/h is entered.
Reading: 115 km/h
